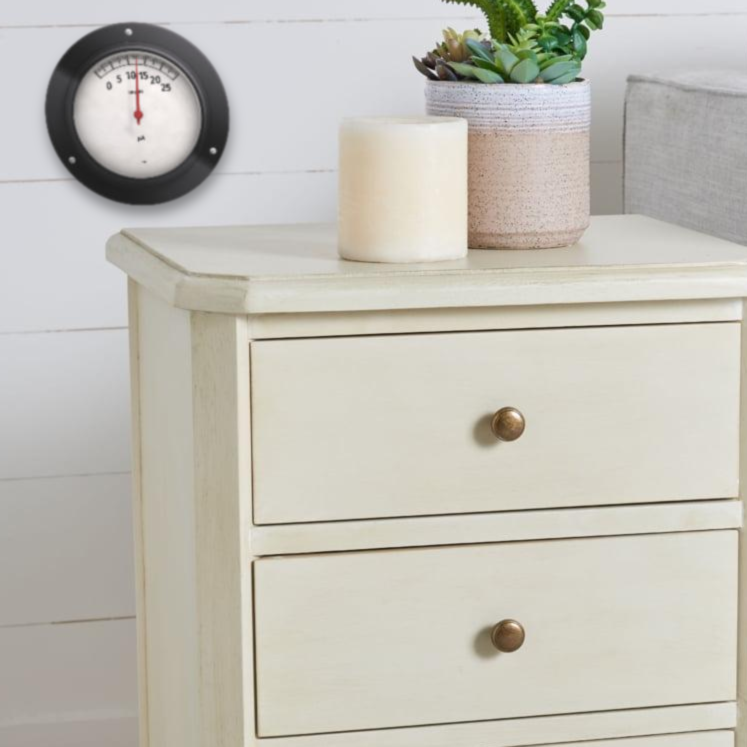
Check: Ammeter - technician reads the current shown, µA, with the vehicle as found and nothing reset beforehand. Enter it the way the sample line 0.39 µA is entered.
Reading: 12.5 µA
